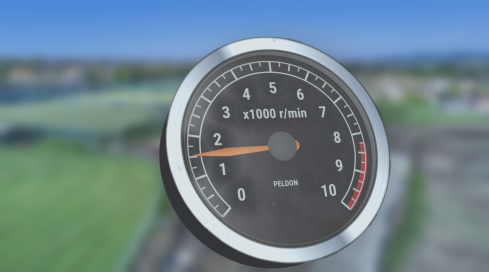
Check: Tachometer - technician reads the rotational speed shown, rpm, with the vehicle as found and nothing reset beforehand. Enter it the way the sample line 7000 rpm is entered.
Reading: 1500 rpm
